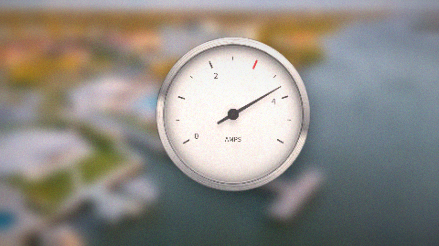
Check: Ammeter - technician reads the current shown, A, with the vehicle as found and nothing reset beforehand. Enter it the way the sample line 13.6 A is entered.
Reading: 3.75 A
